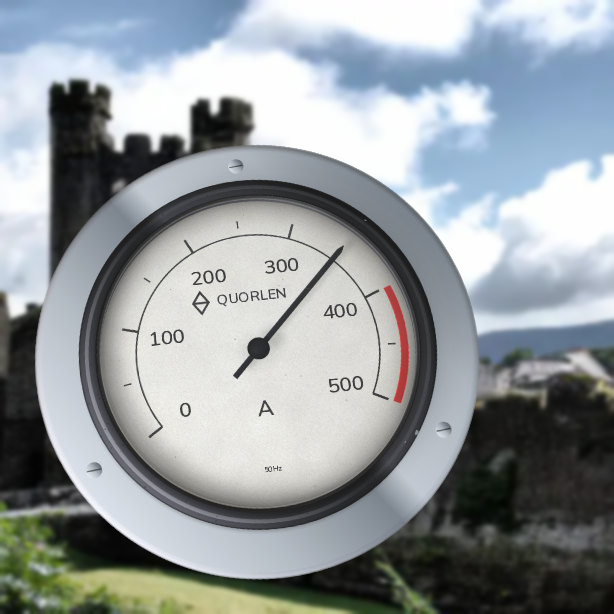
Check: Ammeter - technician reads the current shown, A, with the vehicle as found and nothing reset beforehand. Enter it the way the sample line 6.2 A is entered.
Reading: 350 A
